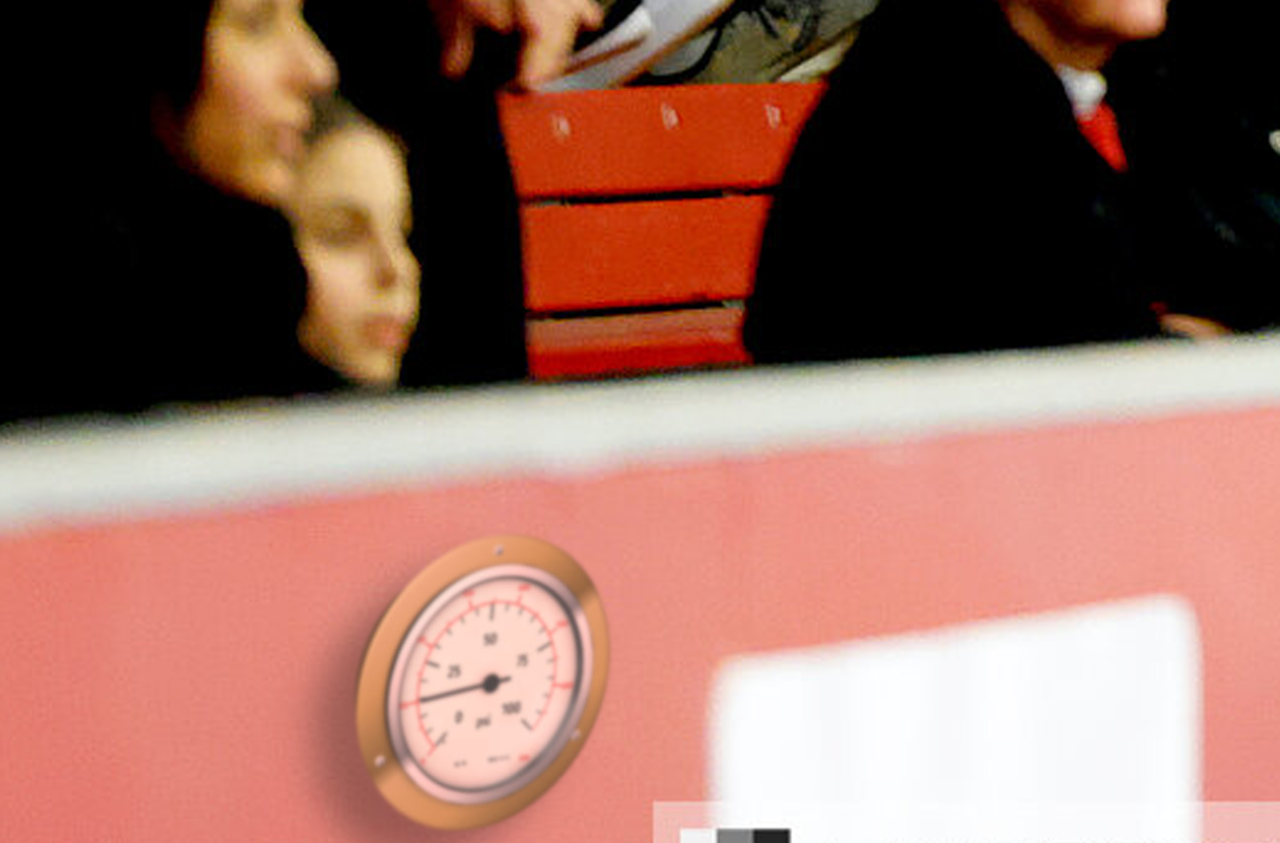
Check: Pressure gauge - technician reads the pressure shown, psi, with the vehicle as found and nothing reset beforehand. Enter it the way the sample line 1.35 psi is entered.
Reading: 15 psi
